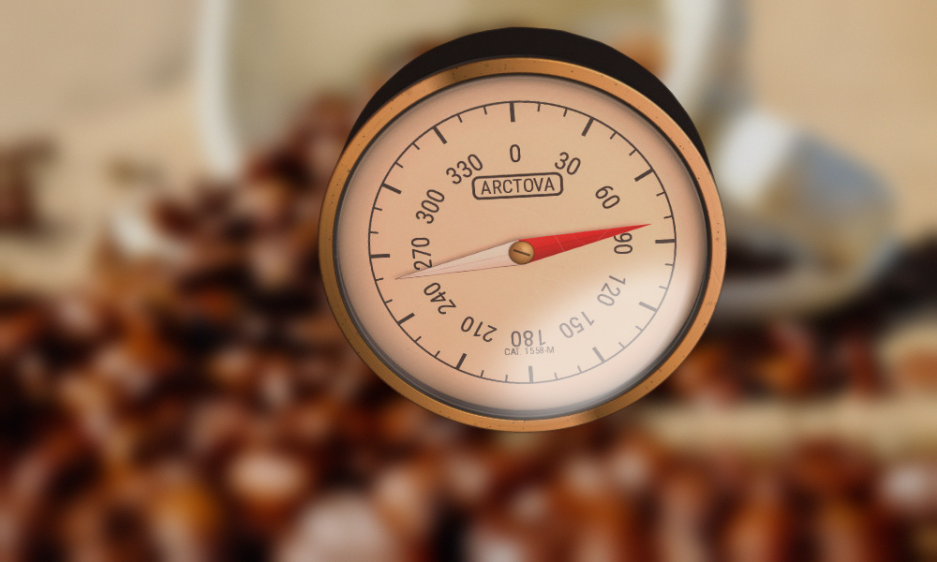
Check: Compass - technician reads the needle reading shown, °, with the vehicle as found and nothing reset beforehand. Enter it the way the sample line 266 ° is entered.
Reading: 80 °
